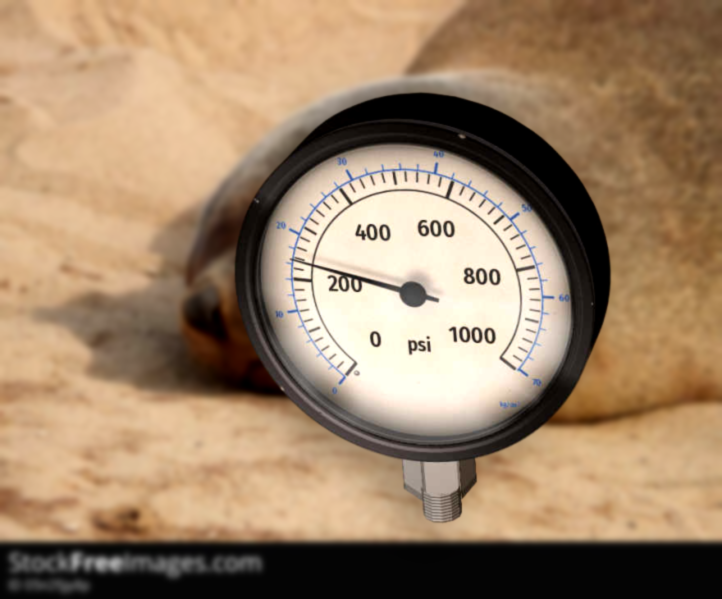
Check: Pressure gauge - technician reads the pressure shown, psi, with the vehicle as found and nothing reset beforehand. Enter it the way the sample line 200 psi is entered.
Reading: 240 psi
